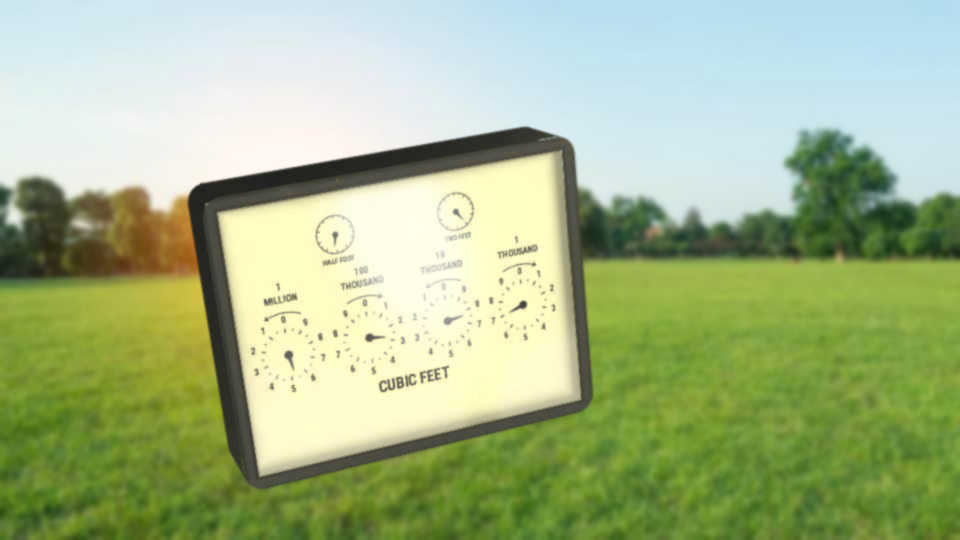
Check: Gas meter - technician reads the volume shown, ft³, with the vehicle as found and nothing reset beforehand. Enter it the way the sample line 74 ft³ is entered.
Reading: 527700 ft³
